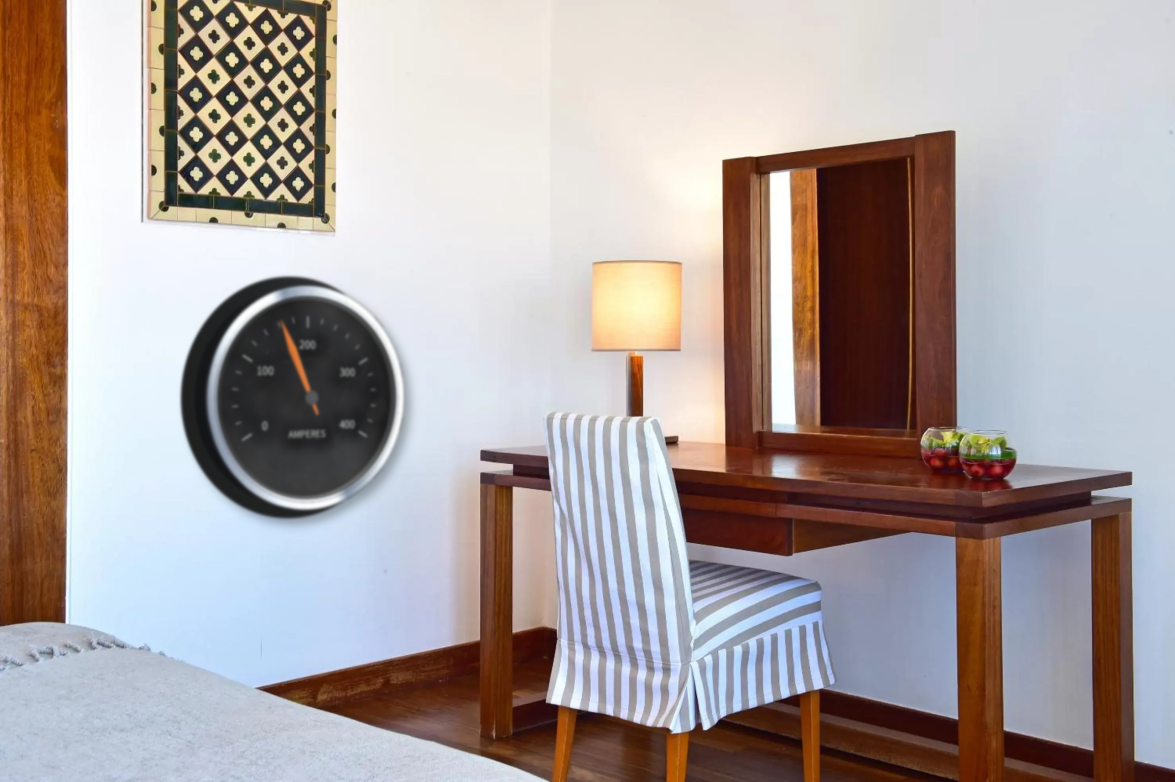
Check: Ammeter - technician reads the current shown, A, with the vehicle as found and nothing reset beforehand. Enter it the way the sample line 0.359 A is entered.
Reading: 160 A
